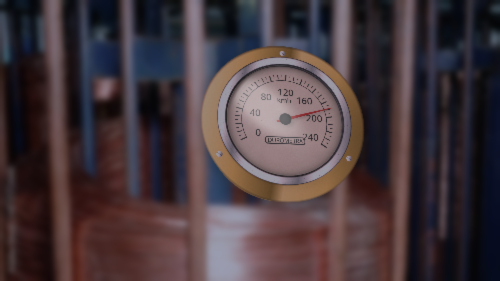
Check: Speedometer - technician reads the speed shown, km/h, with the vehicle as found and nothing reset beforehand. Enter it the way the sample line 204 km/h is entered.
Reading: 190 km/h
